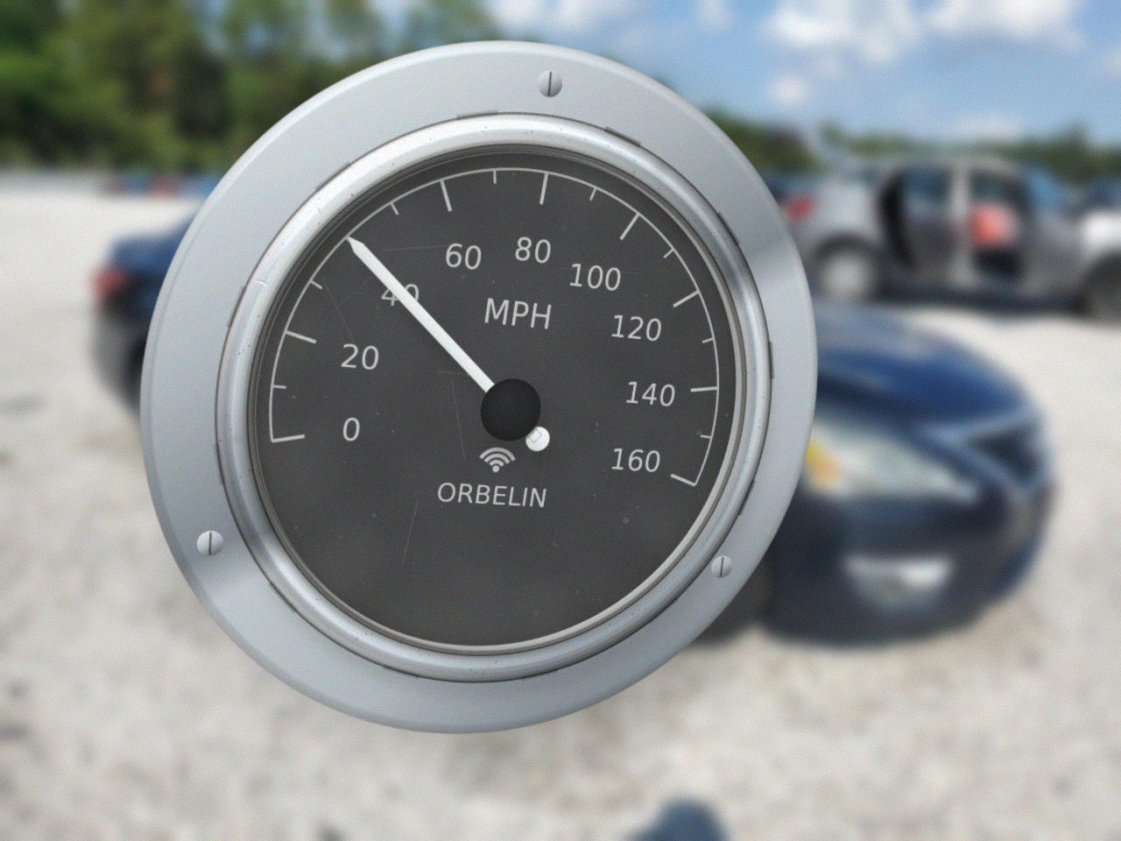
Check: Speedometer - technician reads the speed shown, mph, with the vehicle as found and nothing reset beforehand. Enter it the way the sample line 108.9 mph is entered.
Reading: 40 mph
